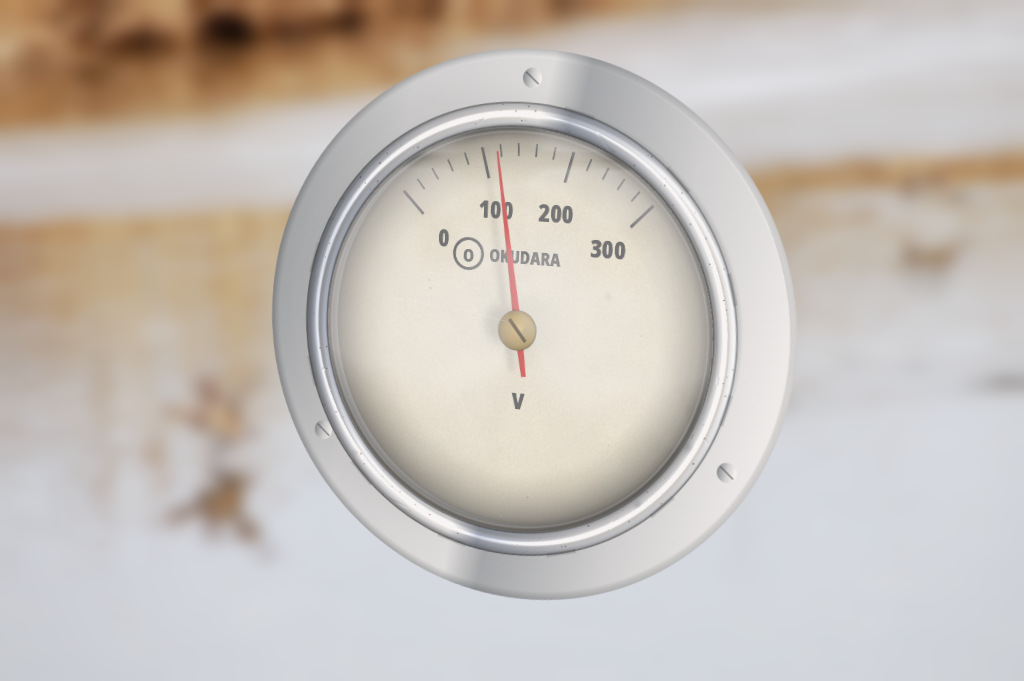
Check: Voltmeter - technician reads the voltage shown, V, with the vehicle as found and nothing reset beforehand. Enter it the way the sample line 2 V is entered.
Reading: 120 V
